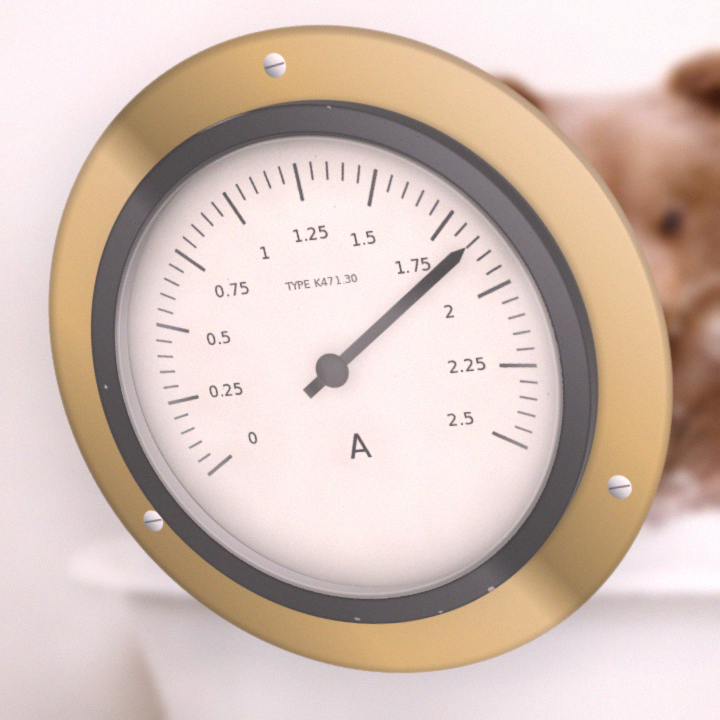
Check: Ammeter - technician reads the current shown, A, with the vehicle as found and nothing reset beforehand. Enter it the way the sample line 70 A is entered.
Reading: 1.85 A
